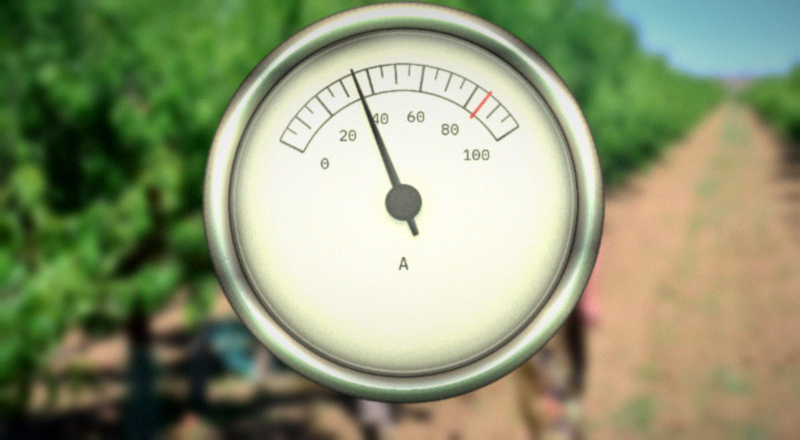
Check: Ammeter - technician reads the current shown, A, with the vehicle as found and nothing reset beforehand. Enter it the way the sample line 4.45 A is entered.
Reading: 35 A
